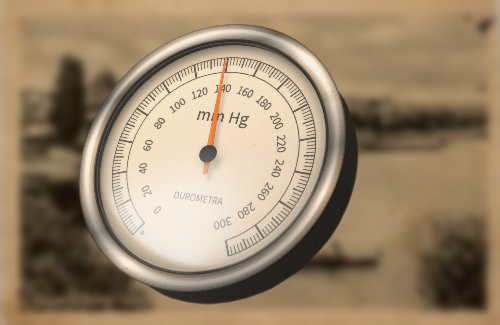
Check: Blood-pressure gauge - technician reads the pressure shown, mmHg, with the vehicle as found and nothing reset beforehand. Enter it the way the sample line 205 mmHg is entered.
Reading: 140 mmHg
